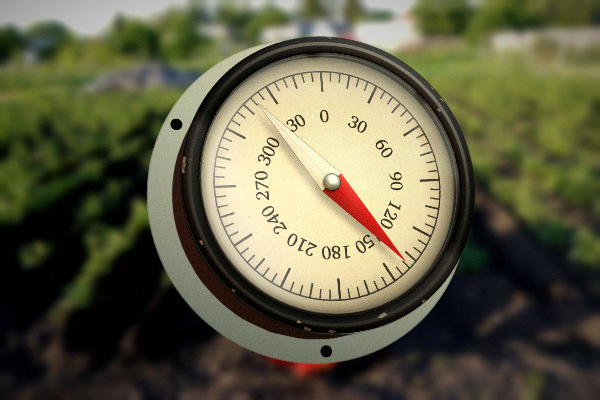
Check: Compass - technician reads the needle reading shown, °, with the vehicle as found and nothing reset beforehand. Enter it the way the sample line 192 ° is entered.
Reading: 140 °
